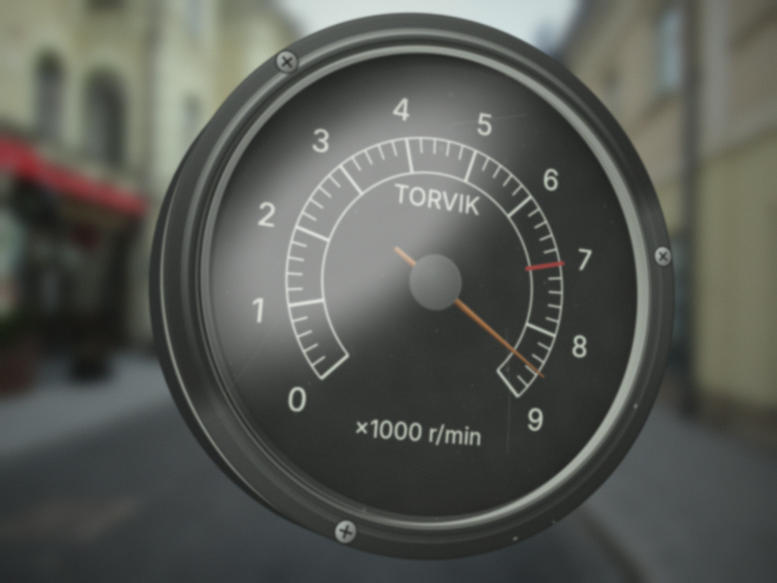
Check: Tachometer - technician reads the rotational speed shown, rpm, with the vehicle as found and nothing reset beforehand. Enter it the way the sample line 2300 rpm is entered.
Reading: 8600 rpm
